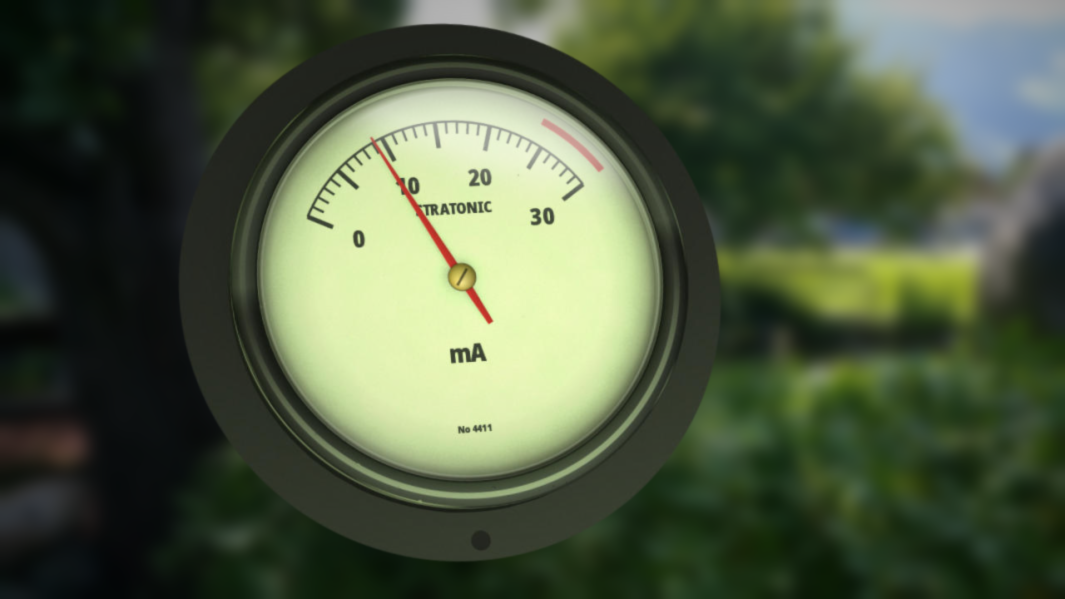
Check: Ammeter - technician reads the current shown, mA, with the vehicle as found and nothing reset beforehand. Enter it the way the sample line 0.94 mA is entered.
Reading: 9 mA
